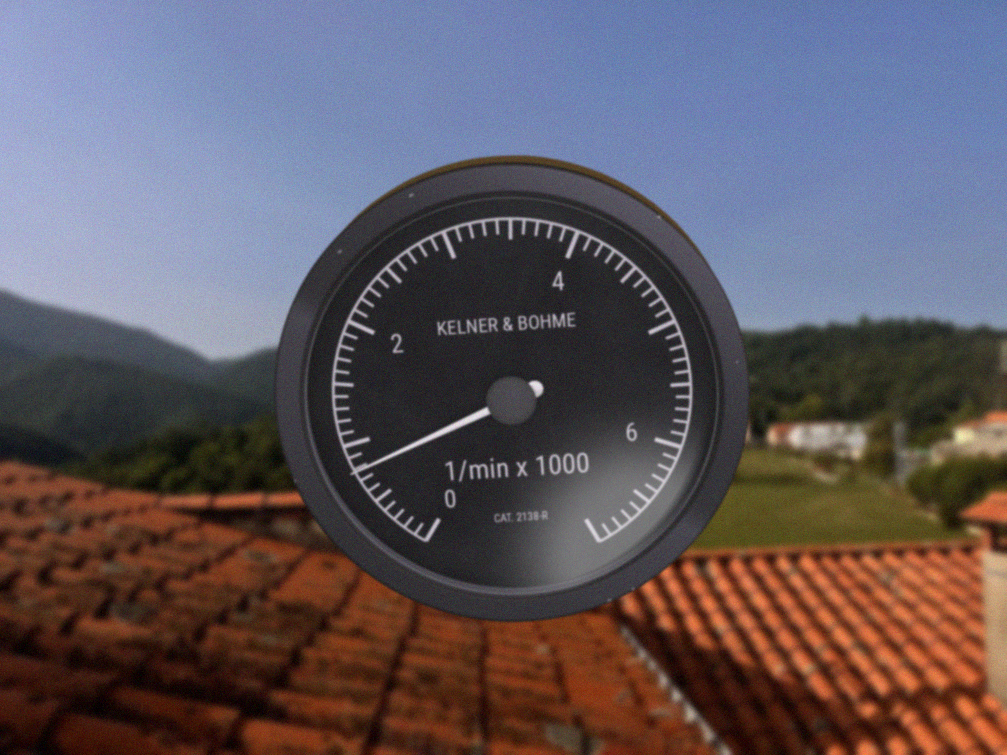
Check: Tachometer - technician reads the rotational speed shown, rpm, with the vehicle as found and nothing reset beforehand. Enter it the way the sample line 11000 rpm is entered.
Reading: 800 rpm
